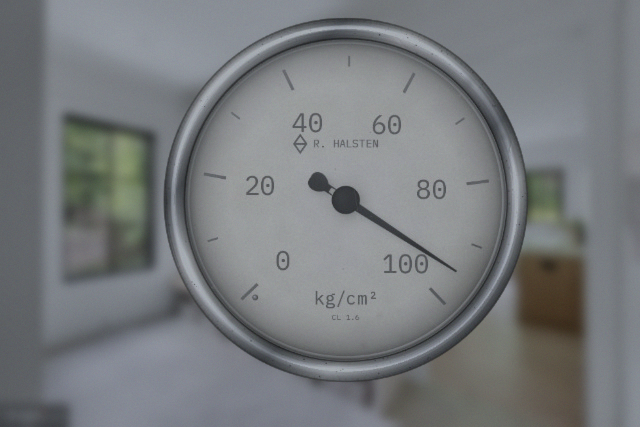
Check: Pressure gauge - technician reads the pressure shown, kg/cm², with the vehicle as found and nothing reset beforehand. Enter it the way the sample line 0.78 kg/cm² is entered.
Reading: 95 kg/cm²
